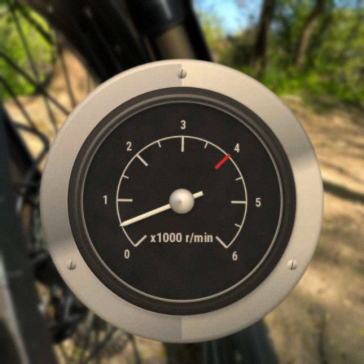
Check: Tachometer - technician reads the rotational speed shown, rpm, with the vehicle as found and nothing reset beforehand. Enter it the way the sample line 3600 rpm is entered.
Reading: 500 rpm
